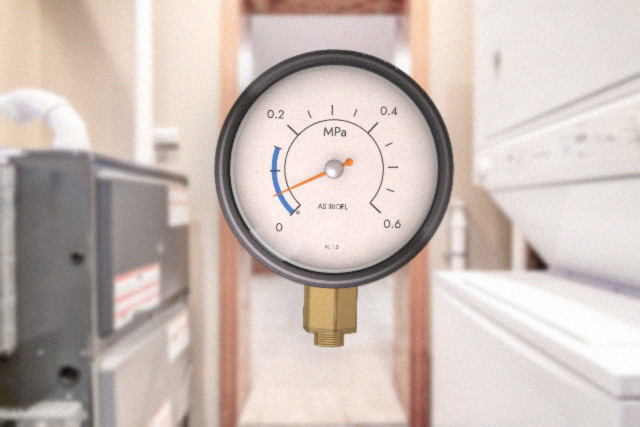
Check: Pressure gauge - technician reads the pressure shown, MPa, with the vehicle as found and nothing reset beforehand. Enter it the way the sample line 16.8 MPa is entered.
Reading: 0.05 MPa
